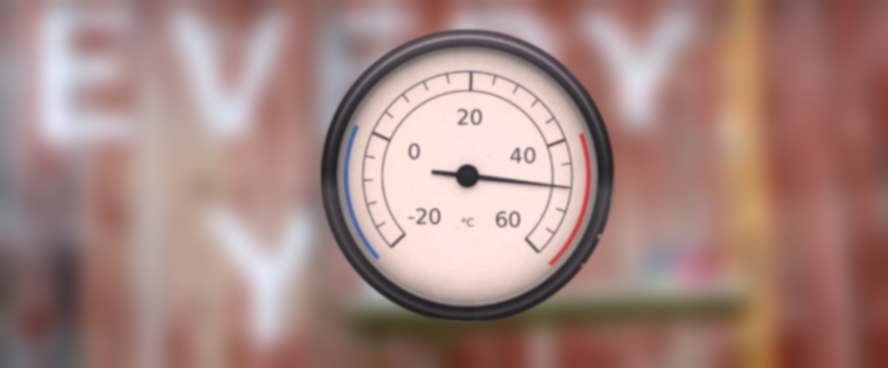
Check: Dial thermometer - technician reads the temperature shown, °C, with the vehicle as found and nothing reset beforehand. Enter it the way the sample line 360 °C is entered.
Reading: 48 °C
